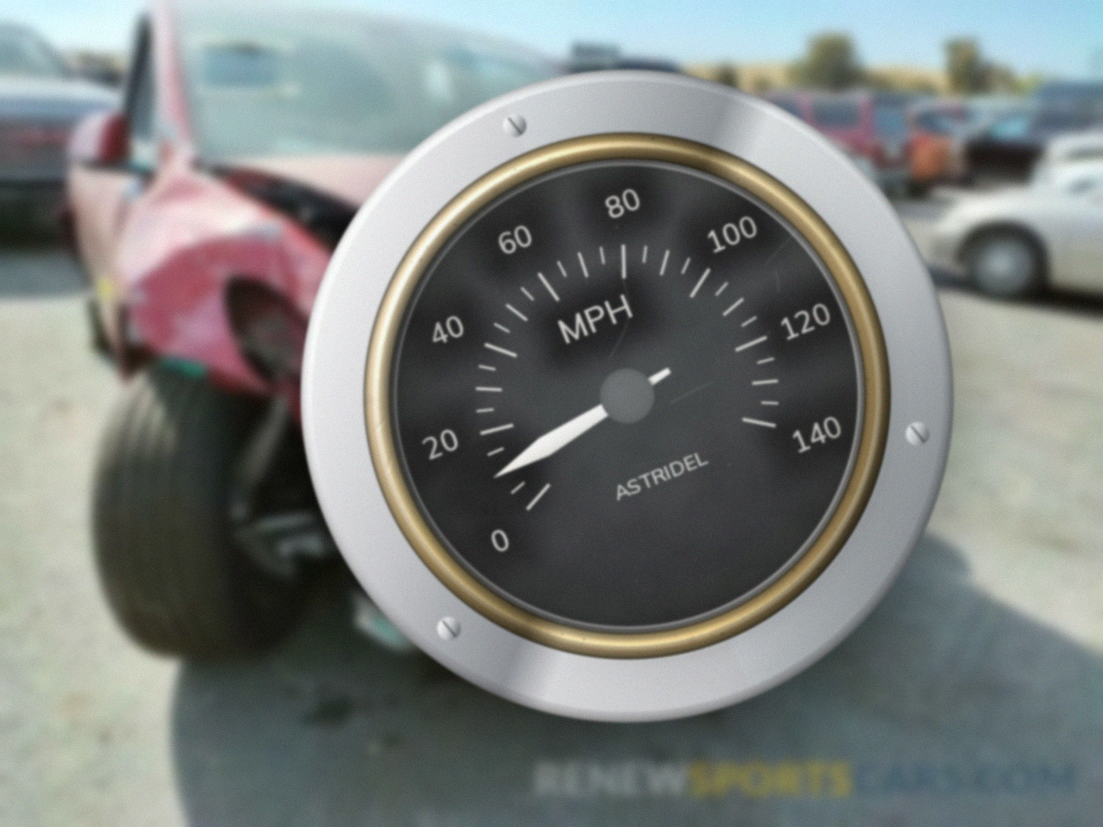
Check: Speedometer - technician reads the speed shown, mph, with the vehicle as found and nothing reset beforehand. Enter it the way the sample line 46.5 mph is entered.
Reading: 10 mph
